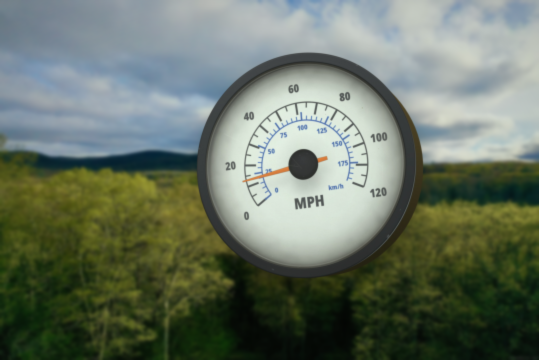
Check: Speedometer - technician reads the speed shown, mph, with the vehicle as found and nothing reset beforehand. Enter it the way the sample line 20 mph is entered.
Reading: 12.5 mph
